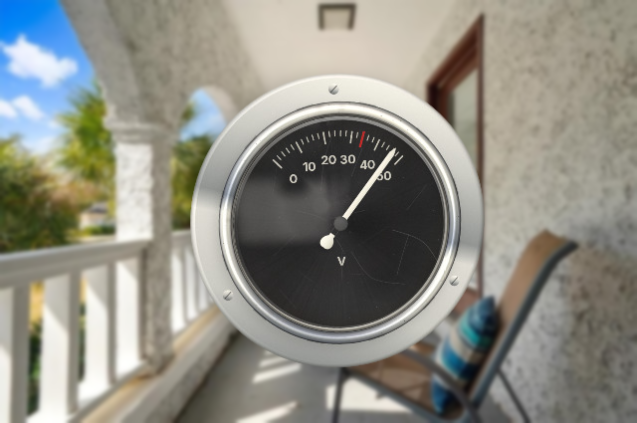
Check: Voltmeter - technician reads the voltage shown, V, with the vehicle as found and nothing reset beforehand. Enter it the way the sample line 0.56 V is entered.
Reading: 46 V
